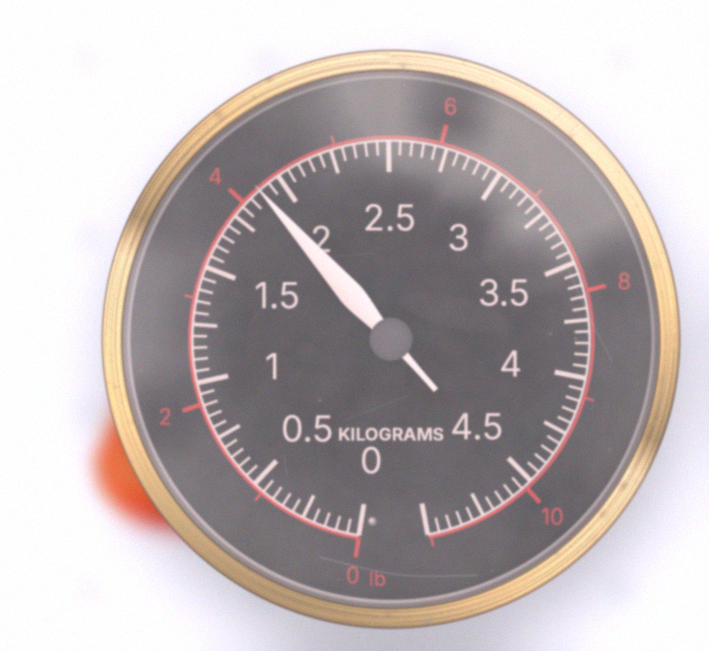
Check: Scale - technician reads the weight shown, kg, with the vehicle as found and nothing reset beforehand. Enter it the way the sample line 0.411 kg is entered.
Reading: 1.9 kg
